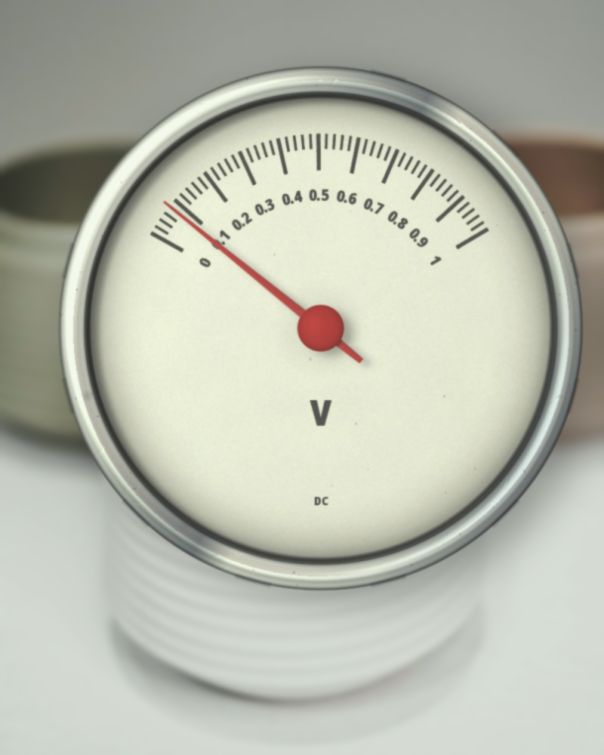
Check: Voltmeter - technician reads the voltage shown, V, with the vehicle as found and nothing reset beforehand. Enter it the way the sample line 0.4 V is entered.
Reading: 0.08 V
